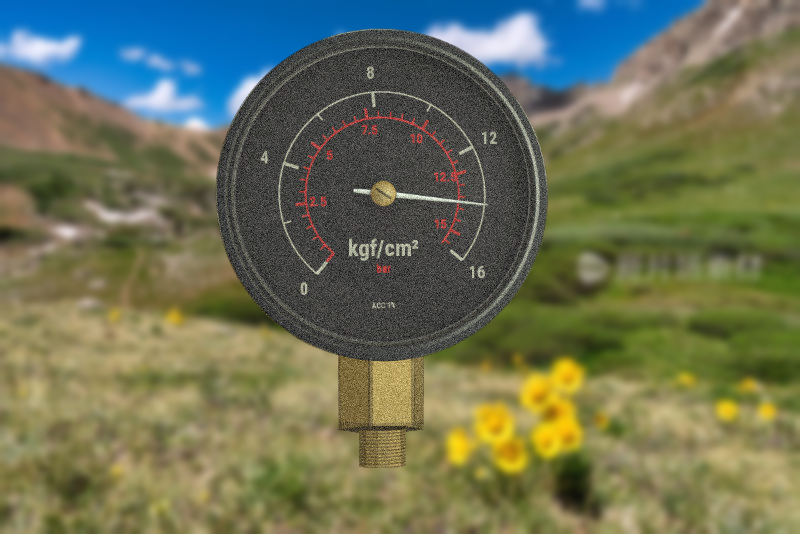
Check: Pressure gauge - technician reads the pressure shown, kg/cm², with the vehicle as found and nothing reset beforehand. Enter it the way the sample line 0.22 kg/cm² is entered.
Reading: 14 kg/cm²
